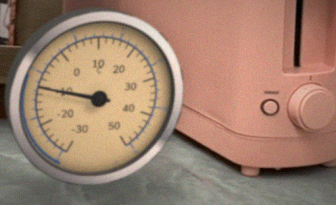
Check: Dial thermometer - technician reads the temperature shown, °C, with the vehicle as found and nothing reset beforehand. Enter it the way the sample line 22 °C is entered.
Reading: -10 °C
